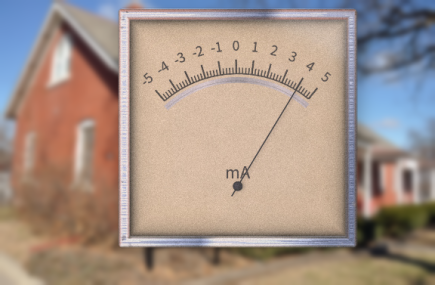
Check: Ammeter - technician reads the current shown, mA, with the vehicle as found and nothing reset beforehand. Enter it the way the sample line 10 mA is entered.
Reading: 4 mA
